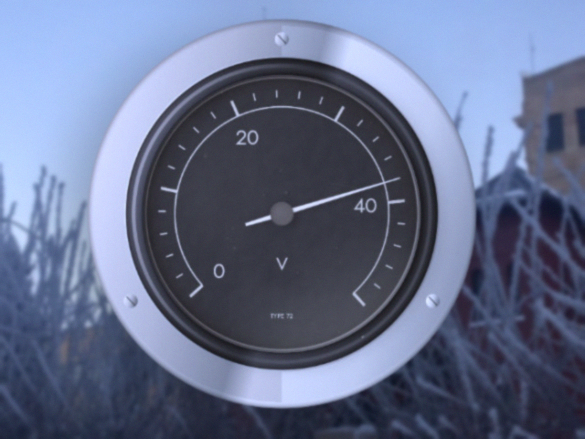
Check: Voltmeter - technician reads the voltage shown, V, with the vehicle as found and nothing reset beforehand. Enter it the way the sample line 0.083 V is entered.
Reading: 38 V
